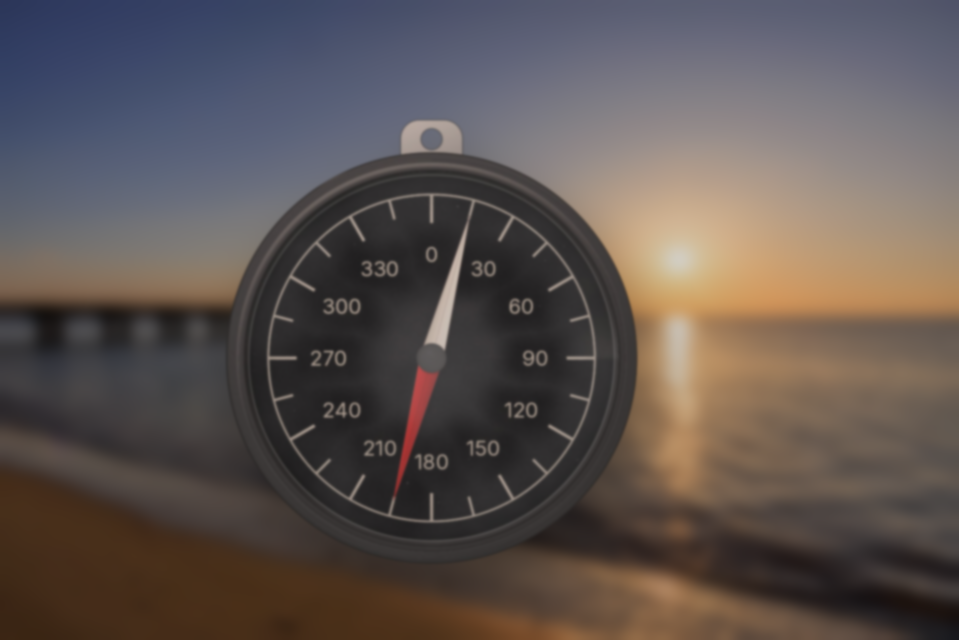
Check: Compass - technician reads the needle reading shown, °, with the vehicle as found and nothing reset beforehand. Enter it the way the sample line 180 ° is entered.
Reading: 195 °
